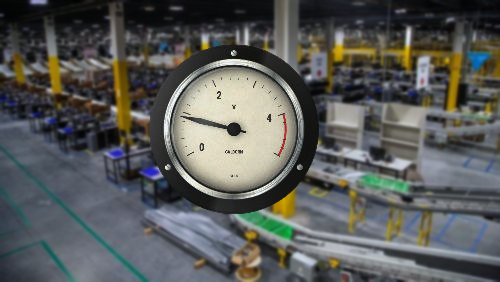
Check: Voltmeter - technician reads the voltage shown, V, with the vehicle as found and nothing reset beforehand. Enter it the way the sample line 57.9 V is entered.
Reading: 0.9 V
